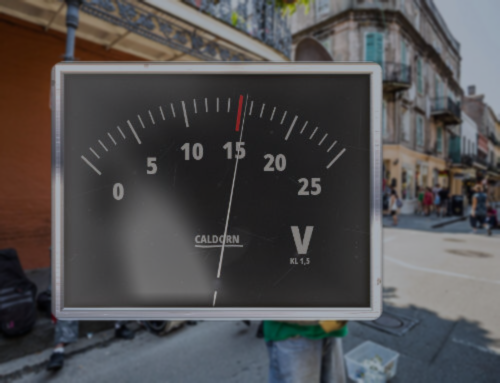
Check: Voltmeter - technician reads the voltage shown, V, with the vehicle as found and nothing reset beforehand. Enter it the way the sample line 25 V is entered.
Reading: 15.5 V
